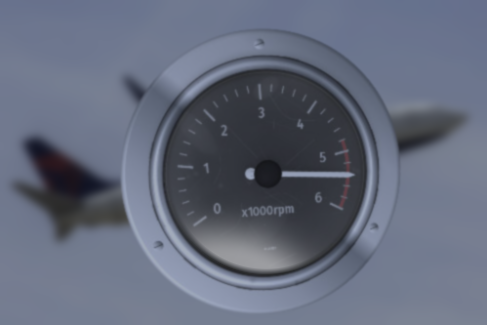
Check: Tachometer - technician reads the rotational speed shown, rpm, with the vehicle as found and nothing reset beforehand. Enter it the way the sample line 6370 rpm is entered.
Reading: 5400 rpm
